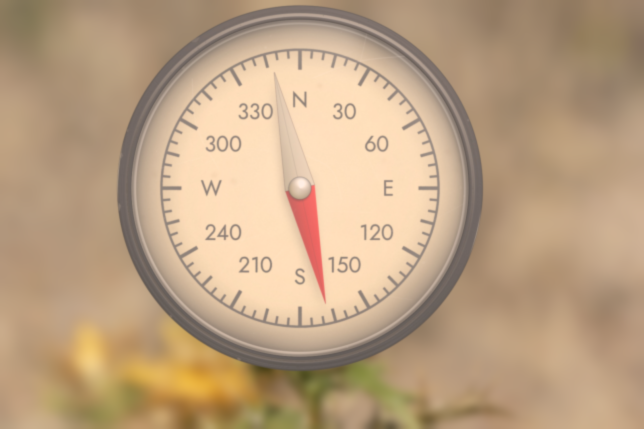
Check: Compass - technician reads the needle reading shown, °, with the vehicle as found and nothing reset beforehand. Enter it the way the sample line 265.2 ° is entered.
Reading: 167.5 °
